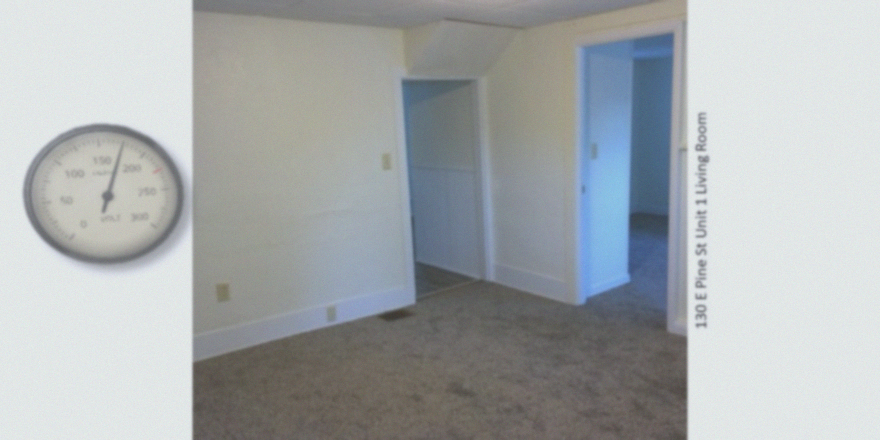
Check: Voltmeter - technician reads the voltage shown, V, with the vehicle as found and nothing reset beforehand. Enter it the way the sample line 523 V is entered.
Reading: 175 V
